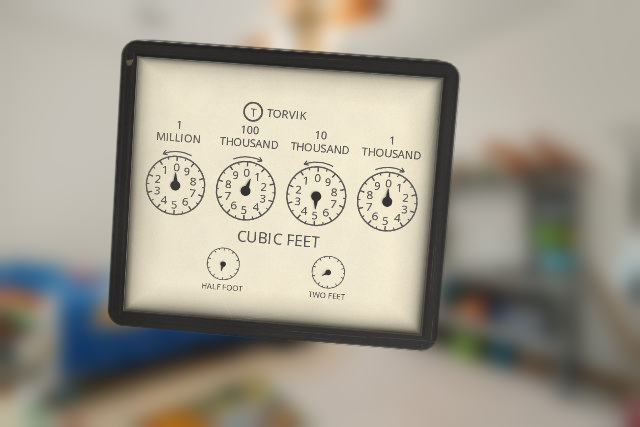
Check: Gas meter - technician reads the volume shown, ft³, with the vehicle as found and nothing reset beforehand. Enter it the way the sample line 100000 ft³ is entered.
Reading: 5000 ft³
